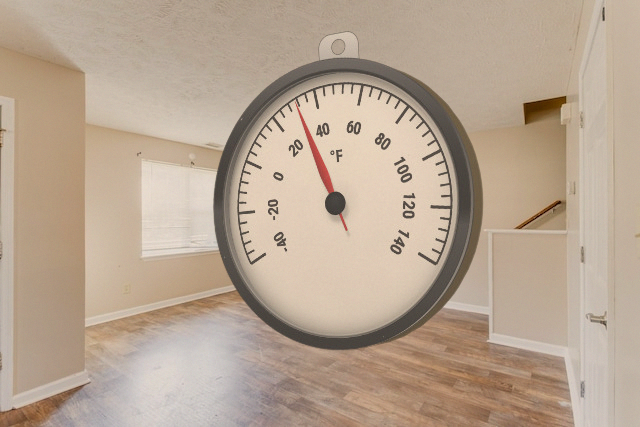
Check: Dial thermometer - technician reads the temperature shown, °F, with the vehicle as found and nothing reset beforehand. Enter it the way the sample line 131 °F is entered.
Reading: 32 °F
